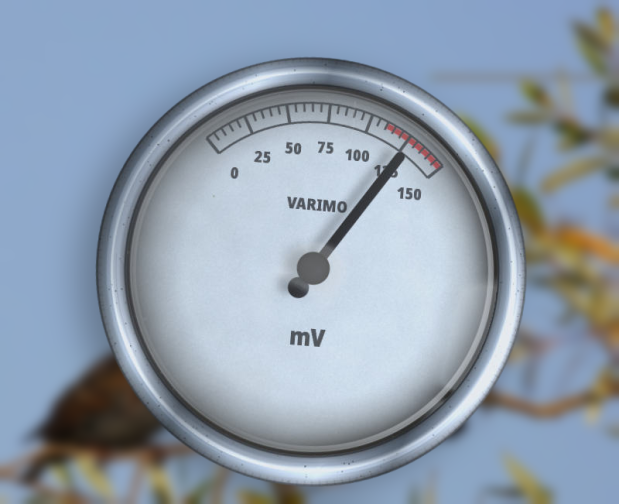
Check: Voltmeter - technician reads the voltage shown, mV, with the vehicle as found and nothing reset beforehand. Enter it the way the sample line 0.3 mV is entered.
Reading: 127.5 mV
